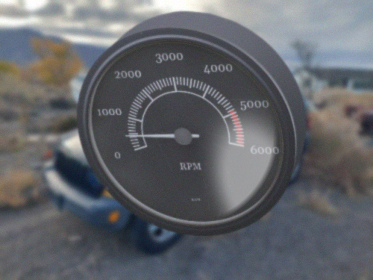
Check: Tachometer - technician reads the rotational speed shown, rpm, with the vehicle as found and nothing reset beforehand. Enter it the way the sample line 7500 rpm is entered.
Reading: 500 rpm
